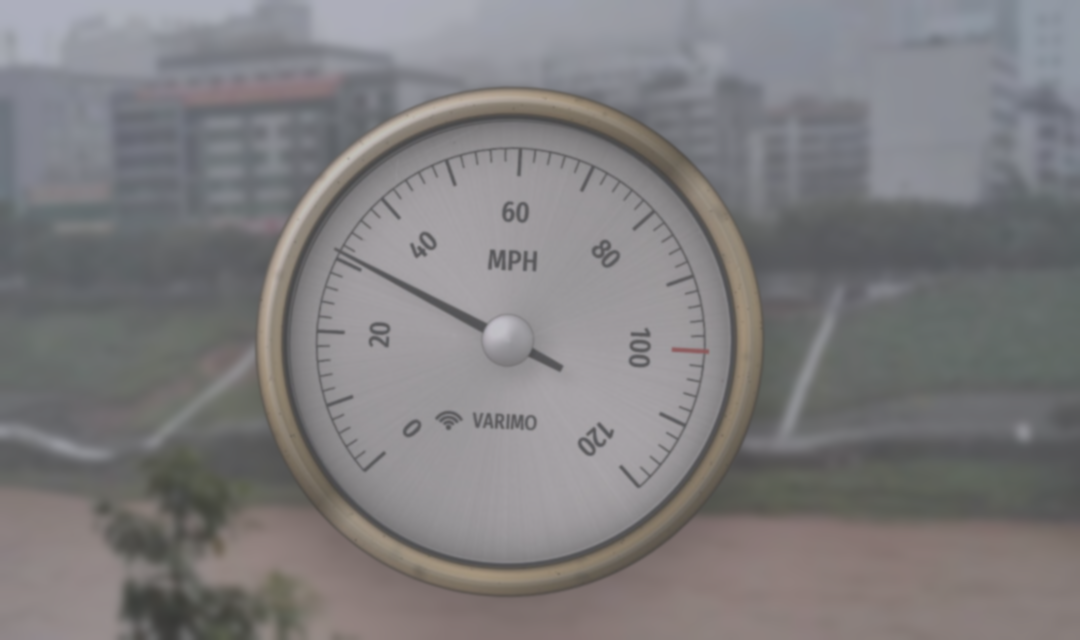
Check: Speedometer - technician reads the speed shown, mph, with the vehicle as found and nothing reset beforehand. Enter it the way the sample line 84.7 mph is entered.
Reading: 31 mph
